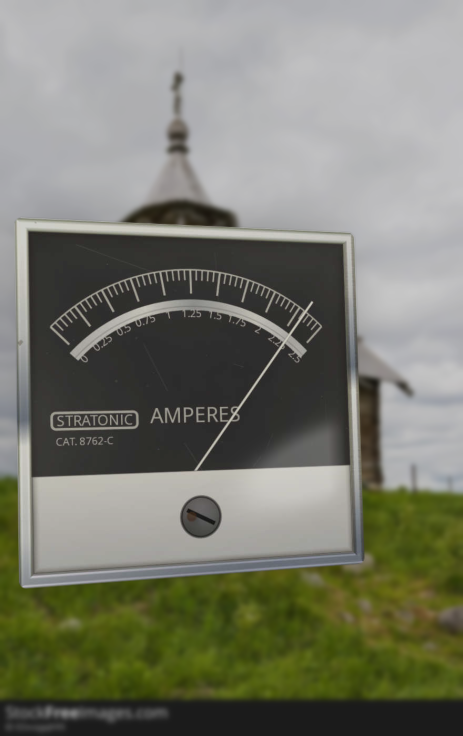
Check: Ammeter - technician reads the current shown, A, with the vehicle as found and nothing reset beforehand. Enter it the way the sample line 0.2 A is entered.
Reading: 2.3 A
